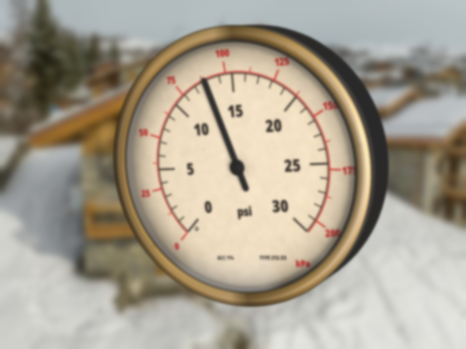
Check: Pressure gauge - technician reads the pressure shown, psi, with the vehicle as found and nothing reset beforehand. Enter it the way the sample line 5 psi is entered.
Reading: 13 psi
